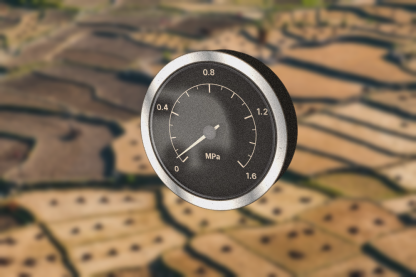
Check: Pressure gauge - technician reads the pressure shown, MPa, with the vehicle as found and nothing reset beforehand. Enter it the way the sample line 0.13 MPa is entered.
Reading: 0.05 MPa
